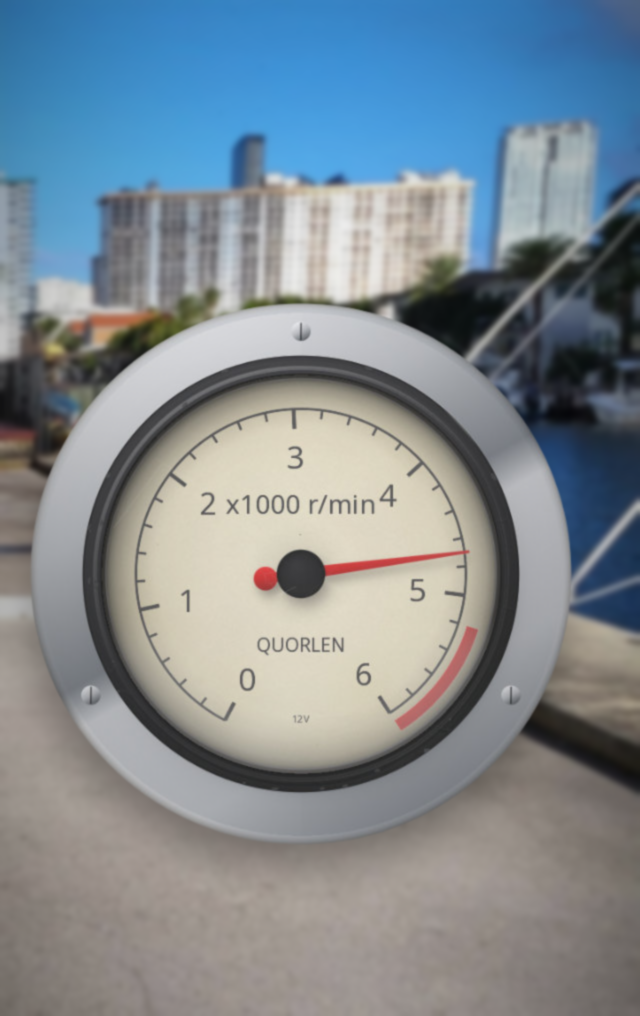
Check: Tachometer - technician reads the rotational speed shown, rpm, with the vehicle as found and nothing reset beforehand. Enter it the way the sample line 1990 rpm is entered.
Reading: 4700 rpm
